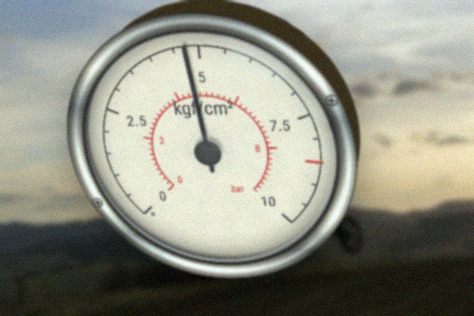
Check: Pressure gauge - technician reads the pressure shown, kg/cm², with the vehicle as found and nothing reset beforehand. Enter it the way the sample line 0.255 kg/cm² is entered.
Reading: 4.75 kg/cm²
